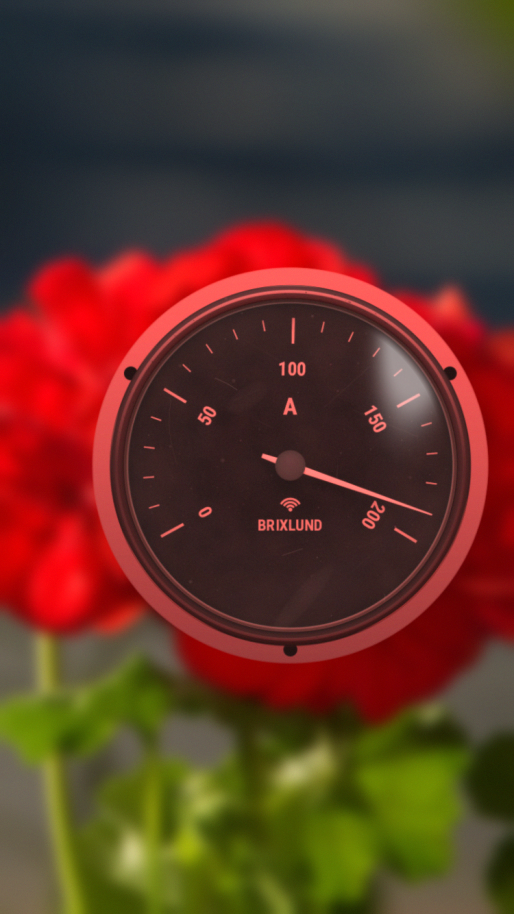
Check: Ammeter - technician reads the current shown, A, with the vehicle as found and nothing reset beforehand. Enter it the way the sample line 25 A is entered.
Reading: 190 A
